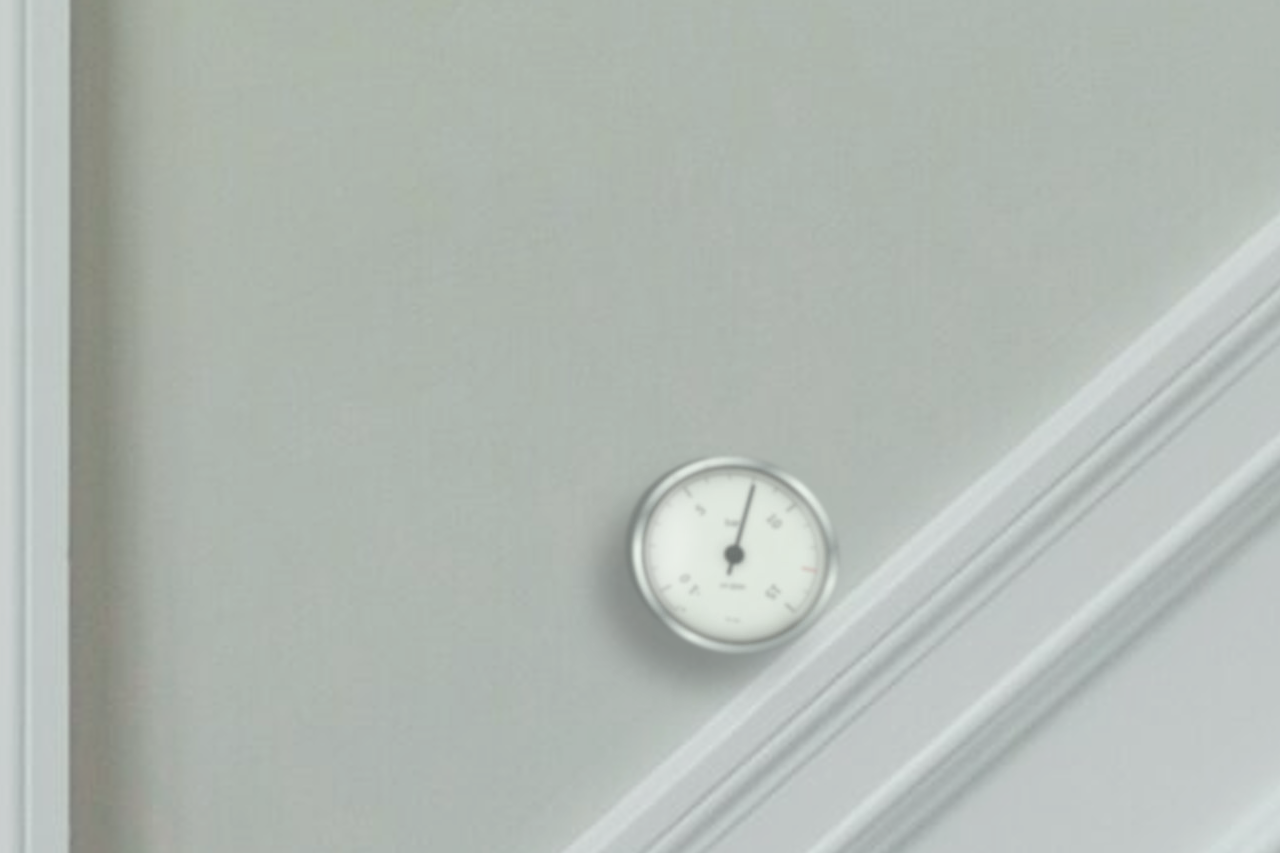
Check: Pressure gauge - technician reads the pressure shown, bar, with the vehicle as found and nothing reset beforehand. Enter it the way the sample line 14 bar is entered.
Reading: 8 bar
